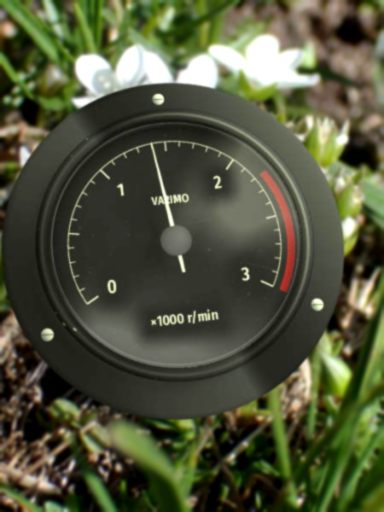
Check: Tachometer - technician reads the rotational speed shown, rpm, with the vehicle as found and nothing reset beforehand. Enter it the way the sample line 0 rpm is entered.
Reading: 1400 rpm
